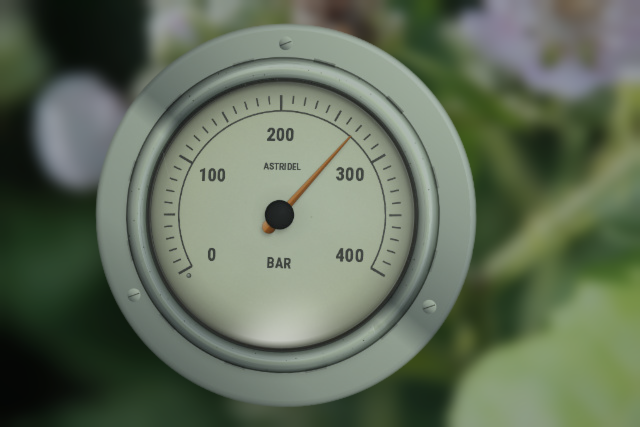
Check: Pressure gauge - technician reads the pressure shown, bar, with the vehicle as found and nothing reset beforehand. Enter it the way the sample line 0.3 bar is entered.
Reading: 270 bar
